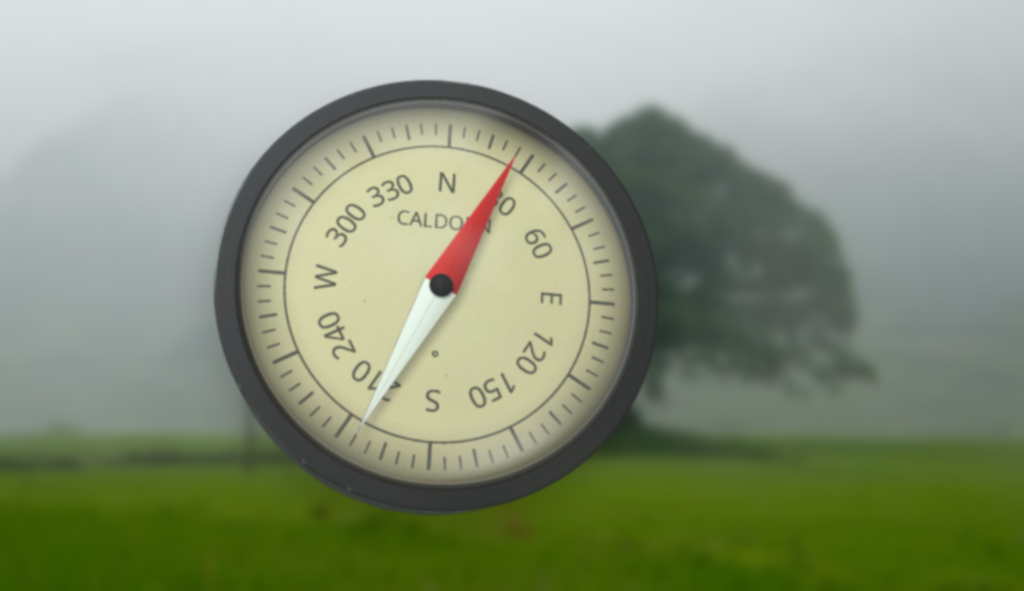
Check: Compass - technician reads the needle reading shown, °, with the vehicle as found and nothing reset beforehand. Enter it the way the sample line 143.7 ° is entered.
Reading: 25 °
